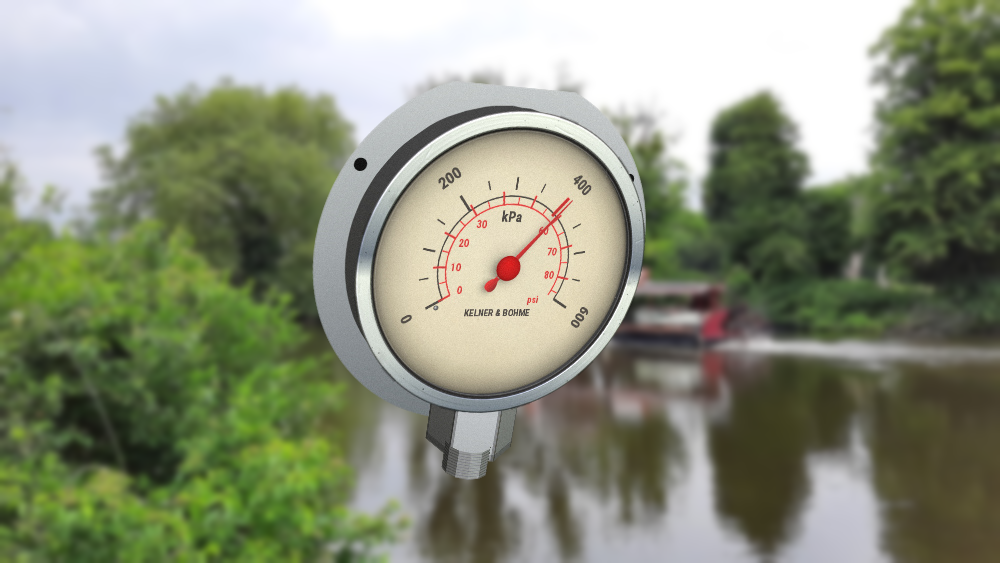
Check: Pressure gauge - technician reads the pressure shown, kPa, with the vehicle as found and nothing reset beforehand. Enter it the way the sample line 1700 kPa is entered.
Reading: 400 kPa
